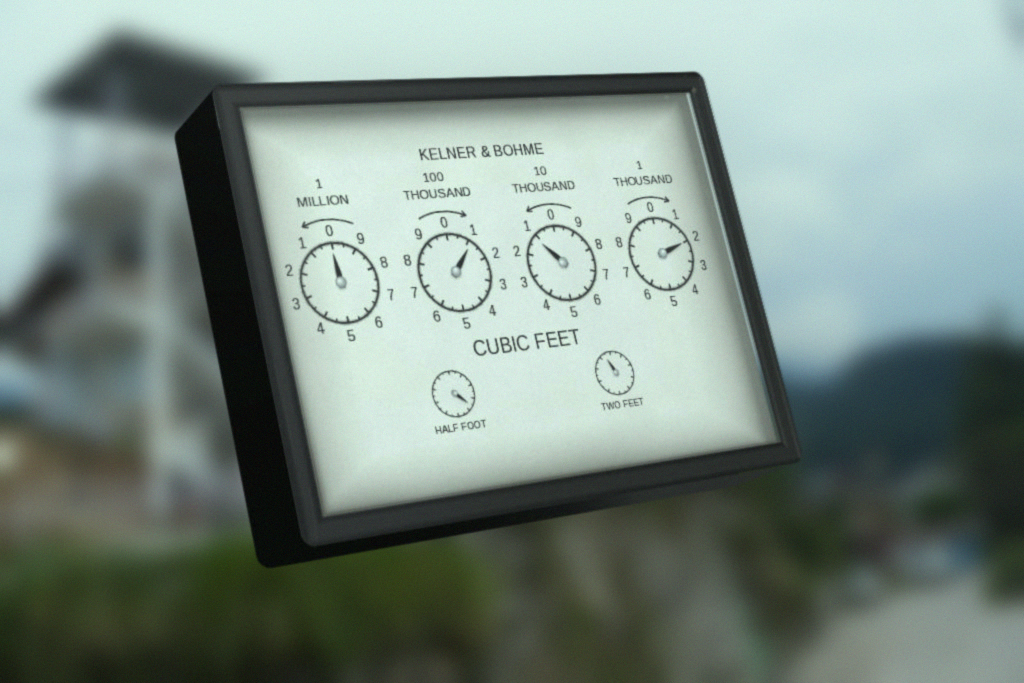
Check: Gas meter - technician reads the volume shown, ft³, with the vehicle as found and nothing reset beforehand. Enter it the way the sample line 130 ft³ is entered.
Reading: 11200 ft³
